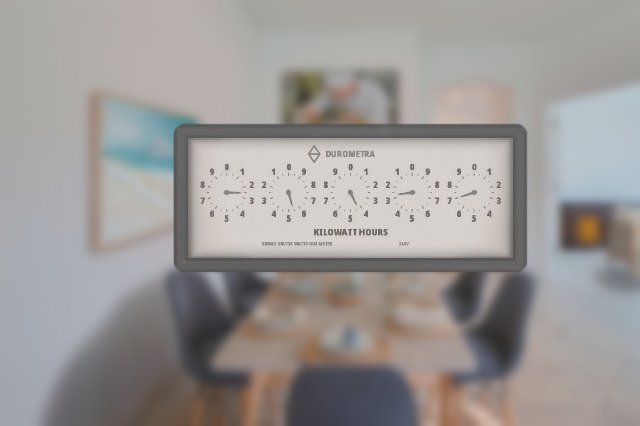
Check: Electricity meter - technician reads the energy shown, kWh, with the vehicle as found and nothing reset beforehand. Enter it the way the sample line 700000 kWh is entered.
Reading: 25427 kWh
